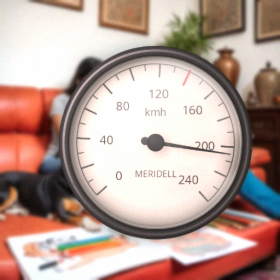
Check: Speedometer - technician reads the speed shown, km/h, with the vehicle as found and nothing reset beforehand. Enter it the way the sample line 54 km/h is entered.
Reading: 205 km/h
